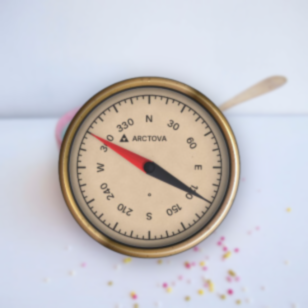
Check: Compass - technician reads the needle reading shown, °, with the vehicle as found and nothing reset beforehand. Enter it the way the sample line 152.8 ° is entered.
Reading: 300 °
